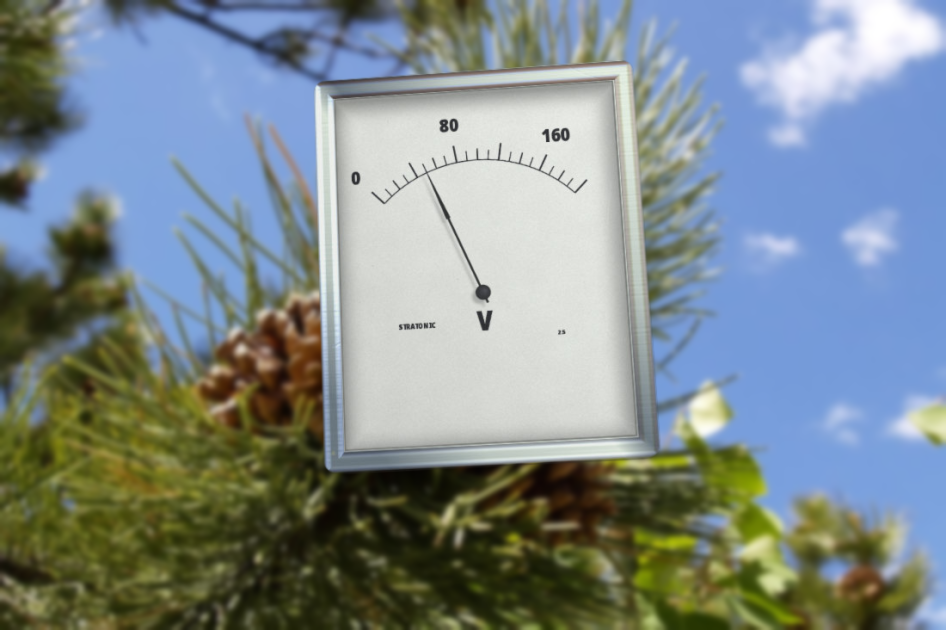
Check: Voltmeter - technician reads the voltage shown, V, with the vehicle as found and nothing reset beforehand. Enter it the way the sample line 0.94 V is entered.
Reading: 50 V
